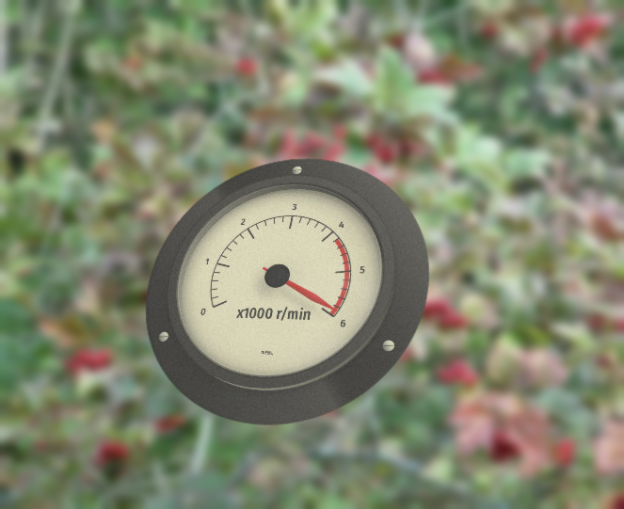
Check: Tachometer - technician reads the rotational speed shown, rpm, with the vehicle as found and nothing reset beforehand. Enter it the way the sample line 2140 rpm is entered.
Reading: 5900 rpm
